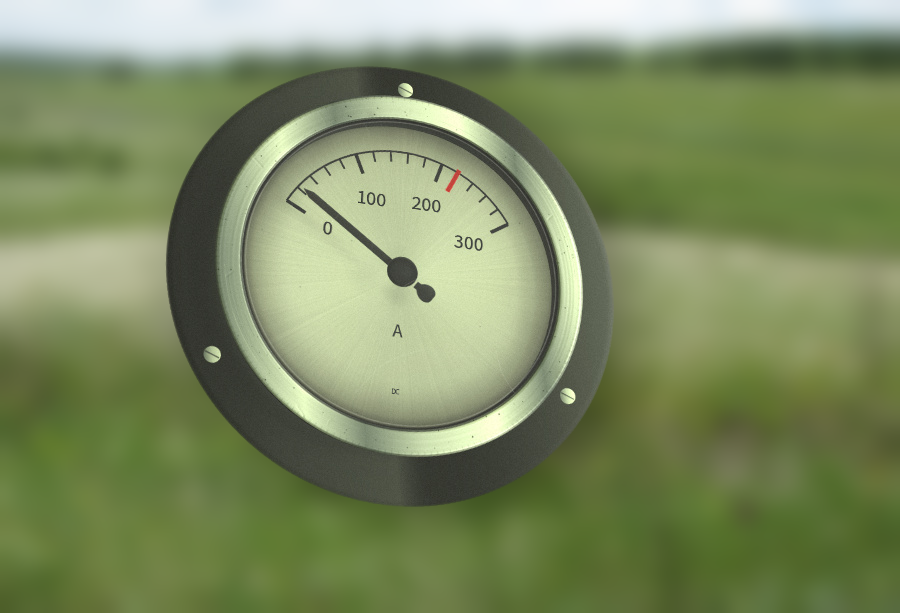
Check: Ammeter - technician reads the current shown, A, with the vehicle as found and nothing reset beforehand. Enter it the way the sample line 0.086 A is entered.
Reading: 20 A
